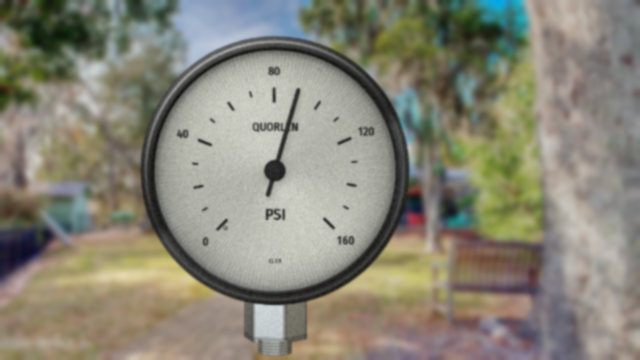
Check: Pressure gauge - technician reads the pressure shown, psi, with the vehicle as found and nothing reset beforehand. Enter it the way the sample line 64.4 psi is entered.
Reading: 90 psi
